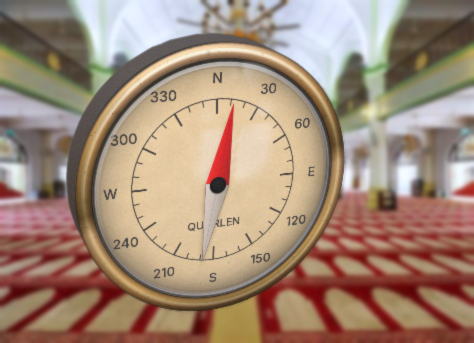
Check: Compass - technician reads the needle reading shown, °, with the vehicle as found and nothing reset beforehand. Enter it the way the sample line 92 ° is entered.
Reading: 10 °
